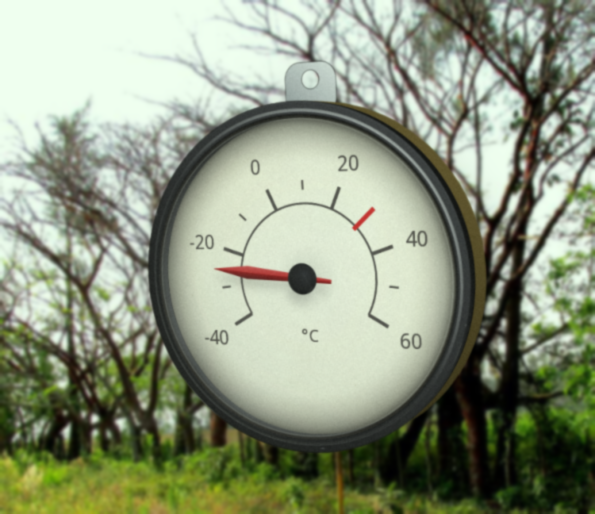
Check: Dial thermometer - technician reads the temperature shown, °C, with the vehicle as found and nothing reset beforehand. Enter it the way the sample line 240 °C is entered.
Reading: -25 °C
